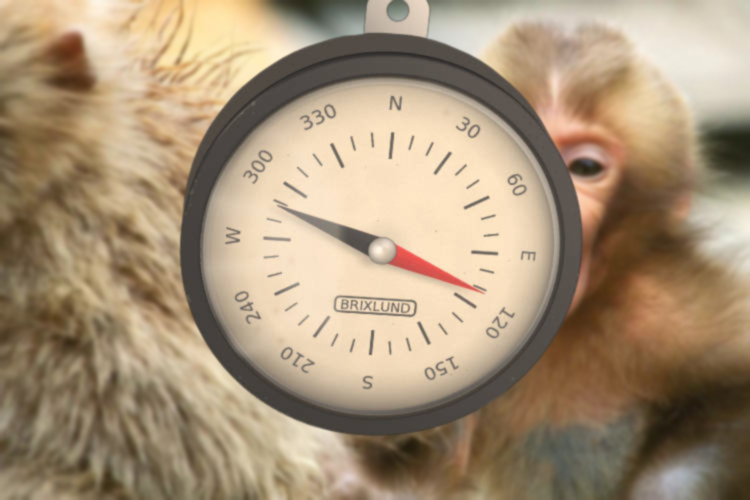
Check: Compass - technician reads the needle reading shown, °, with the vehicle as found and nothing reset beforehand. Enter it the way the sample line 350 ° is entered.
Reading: 110 °
